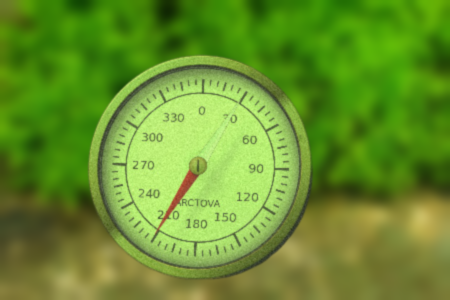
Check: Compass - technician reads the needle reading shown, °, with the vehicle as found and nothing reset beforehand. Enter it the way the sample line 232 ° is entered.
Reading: 210 °
